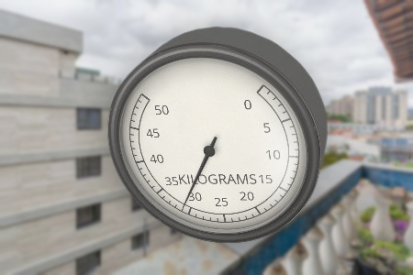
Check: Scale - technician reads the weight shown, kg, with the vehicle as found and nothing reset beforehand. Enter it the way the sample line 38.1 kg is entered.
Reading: 31 kg
